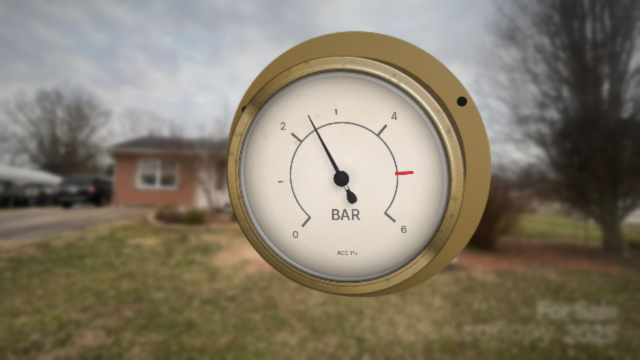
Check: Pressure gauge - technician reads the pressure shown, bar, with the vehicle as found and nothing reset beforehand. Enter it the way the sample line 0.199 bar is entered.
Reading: 2.5 bar
